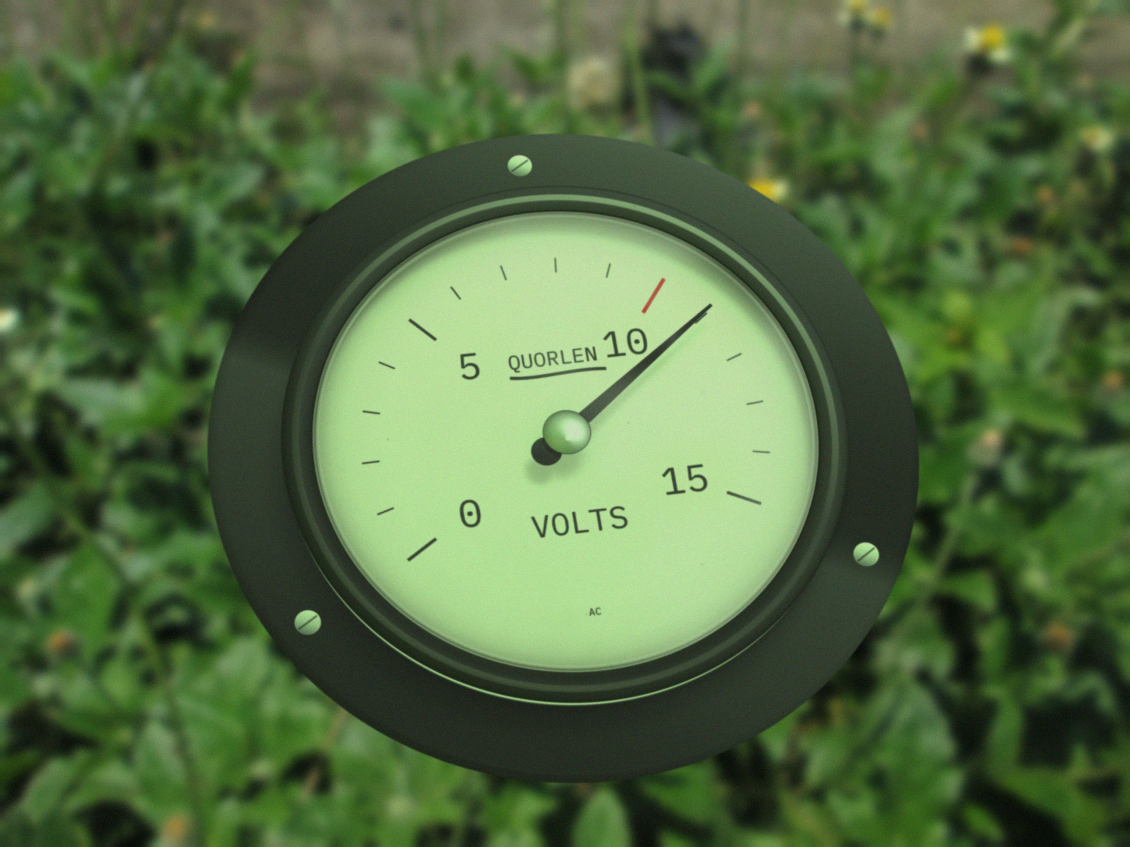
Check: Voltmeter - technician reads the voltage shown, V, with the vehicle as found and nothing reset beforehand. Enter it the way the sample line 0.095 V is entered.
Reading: 11 V
